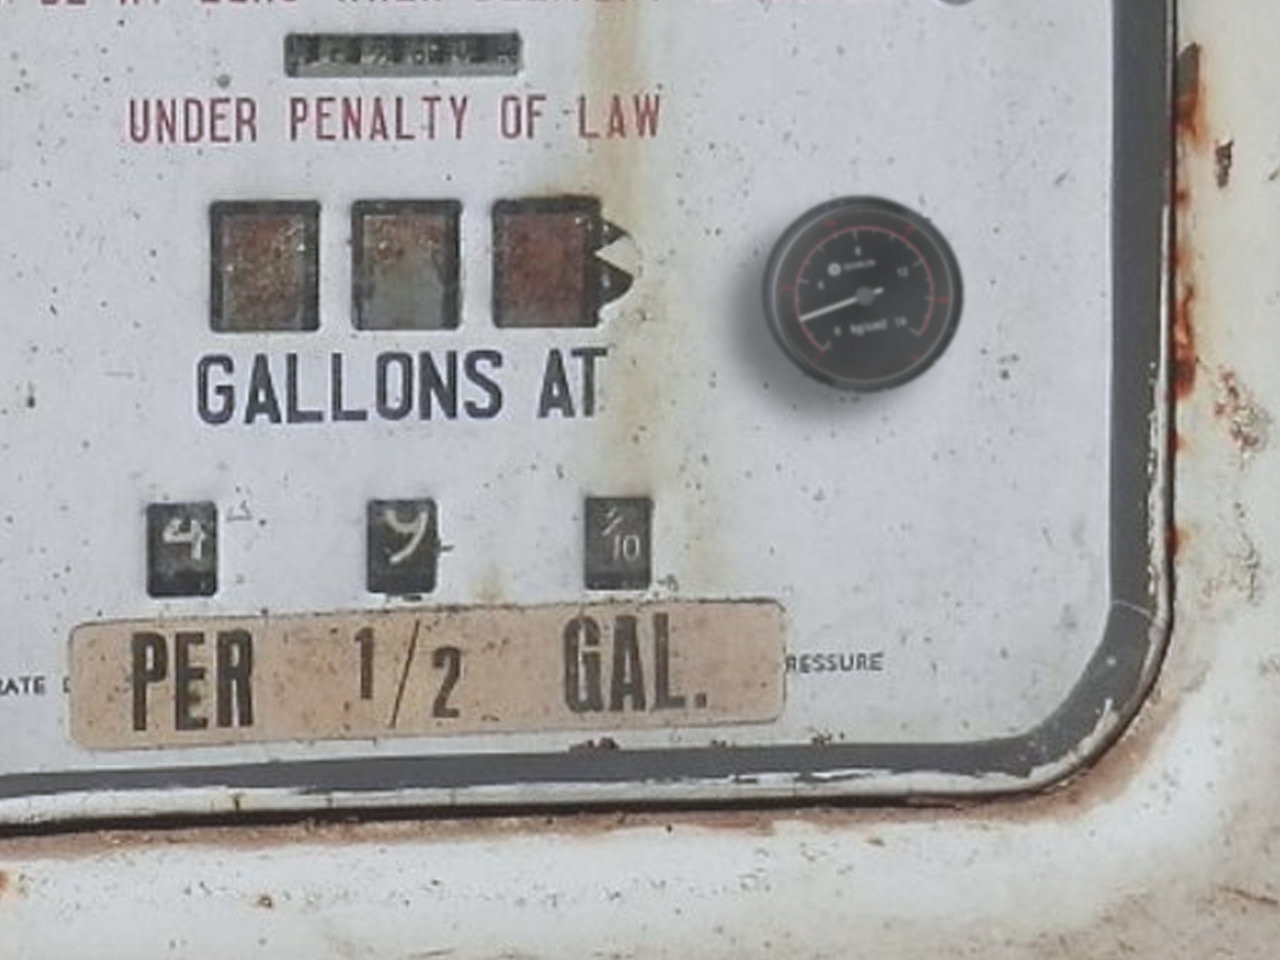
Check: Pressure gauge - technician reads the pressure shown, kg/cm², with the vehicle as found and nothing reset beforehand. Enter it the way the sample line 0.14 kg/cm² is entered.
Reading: 2 kg/cm²
